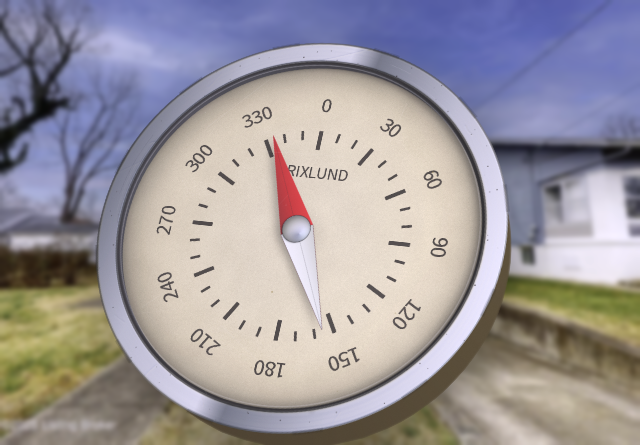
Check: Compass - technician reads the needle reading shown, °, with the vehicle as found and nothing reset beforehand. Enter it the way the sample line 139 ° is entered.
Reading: 335 °
